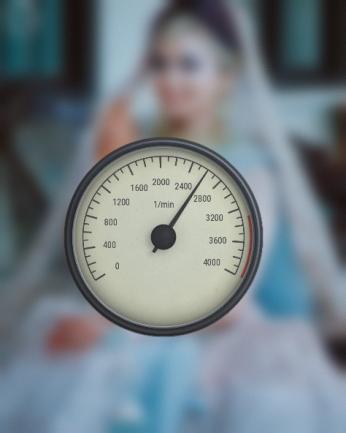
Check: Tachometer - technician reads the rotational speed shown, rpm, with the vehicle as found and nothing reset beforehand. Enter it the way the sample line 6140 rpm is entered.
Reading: 2600 rpm
